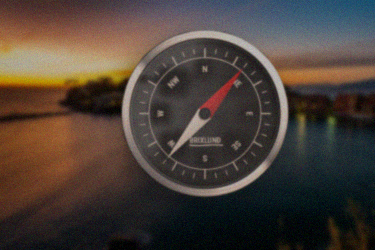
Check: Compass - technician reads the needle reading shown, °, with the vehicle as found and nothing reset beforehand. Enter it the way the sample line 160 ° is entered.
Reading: 40 °
